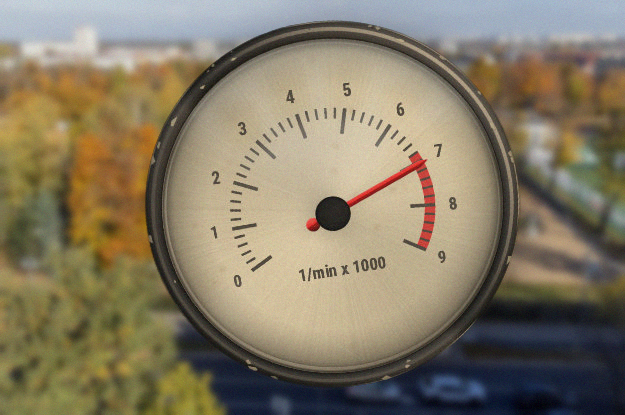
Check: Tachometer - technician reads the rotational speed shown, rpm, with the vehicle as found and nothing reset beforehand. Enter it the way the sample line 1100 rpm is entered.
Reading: 7000 rpm
